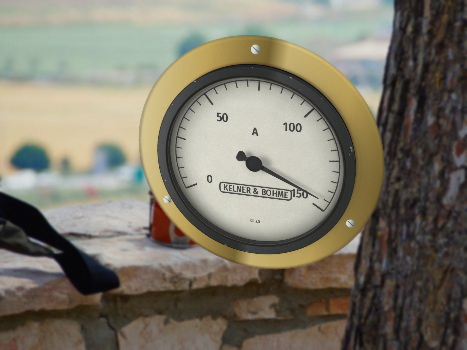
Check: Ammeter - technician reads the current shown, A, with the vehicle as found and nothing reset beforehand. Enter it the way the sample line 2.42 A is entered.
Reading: 145 A
